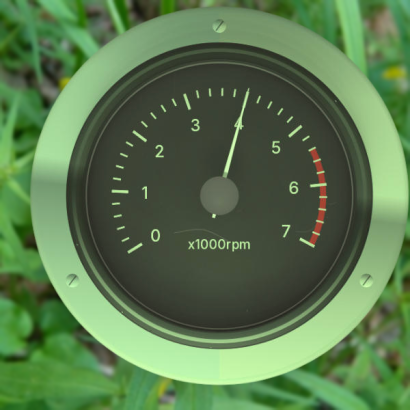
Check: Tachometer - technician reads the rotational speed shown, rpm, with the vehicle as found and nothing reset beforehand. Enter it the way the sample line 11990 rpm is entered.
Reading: 4000 rpm
